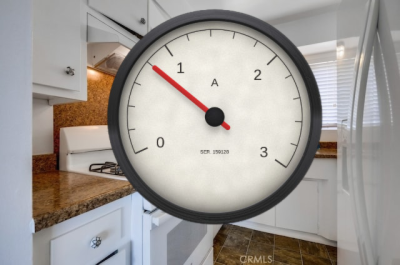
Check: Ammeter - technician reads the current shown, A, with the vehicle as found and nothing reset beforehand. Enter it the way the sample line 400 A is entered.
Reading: 0.8 A
